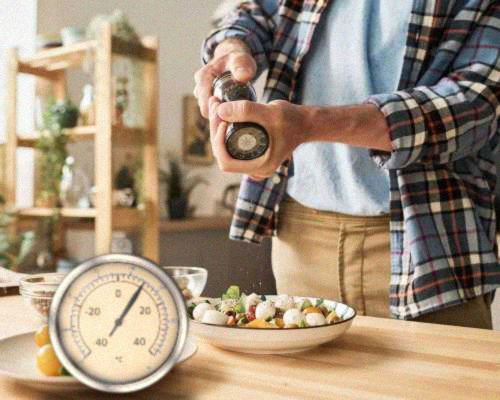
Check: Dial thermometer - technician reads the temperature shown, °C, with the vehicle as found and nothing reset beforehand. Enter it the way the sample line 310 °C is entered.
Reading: 10 °C
